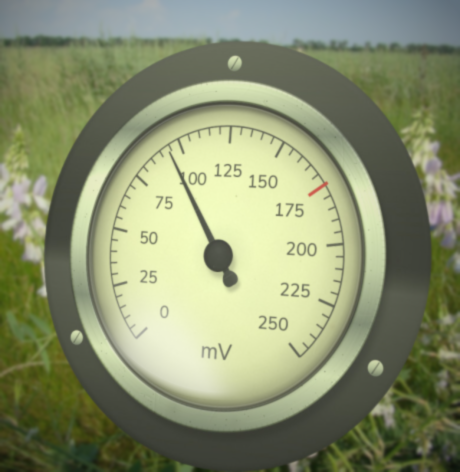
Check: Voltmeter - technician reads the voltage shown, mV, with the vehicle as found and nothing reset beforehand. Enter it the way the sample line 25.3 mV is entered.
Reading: 95 mV
